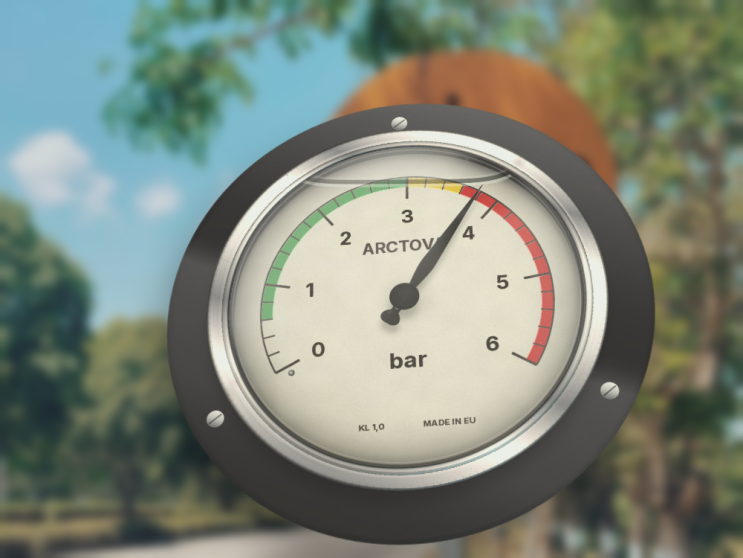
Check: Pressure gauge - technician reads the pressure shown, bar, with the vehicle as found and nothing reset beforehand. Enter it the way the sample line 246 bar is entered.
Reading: 3.8 bar
